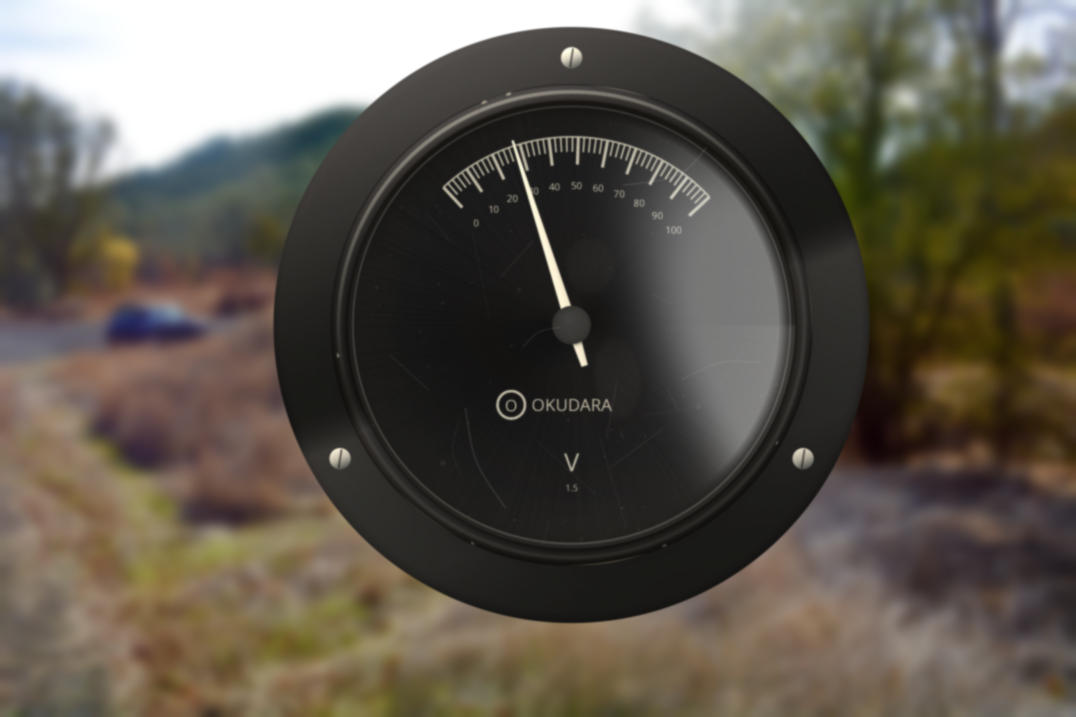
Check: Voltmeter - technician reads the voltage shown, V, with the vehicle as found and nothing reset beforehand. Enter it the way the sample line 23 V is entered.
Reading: 28 V
